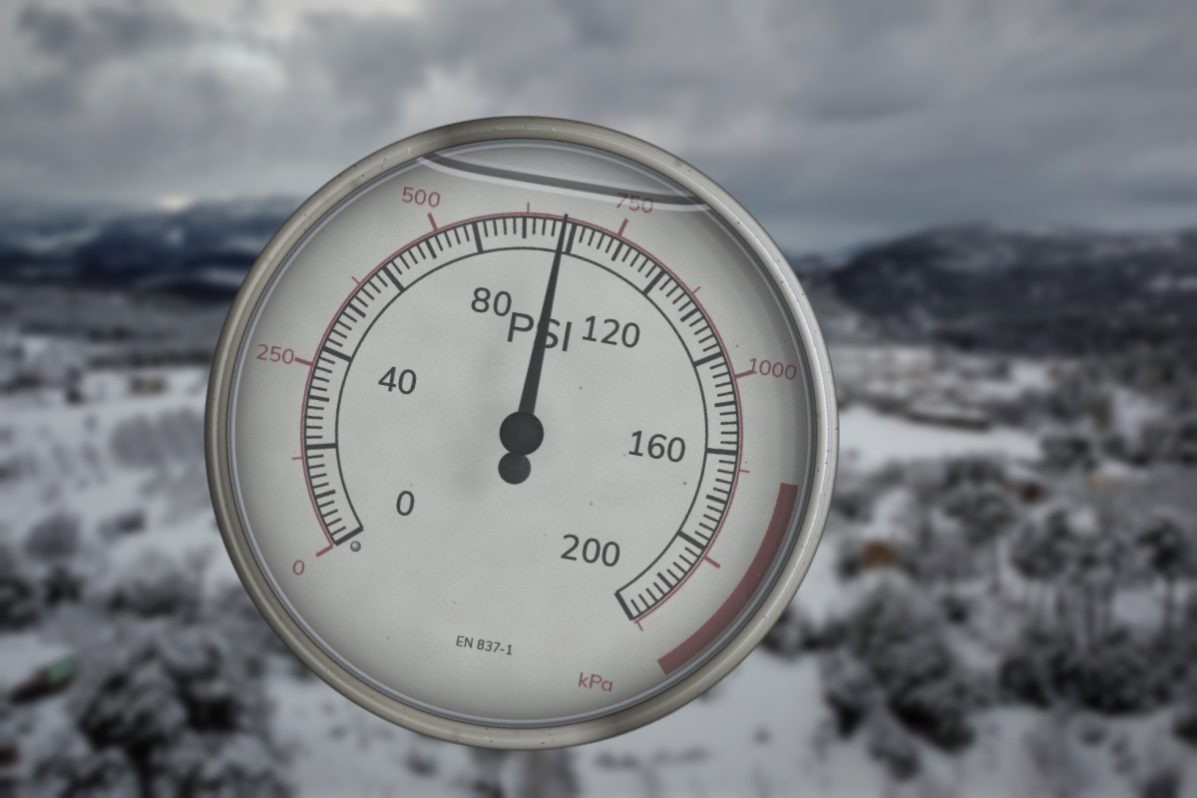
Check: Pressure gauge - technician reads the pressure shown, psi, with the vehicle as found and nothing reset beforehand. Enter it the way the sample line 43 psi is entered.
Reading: 98 psi
